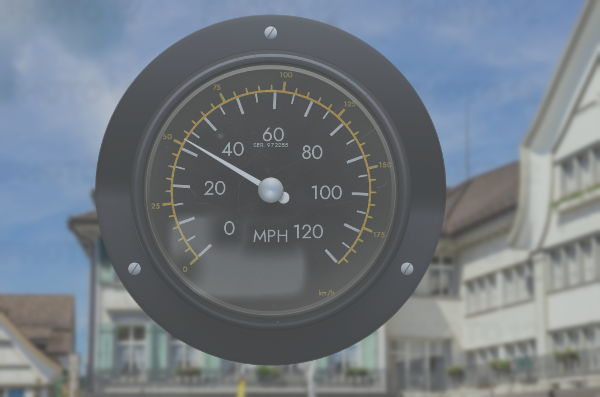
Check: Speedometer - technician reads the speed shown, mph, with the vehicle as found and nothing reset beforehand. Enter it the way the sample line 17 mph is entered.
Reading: 32.5 mph
